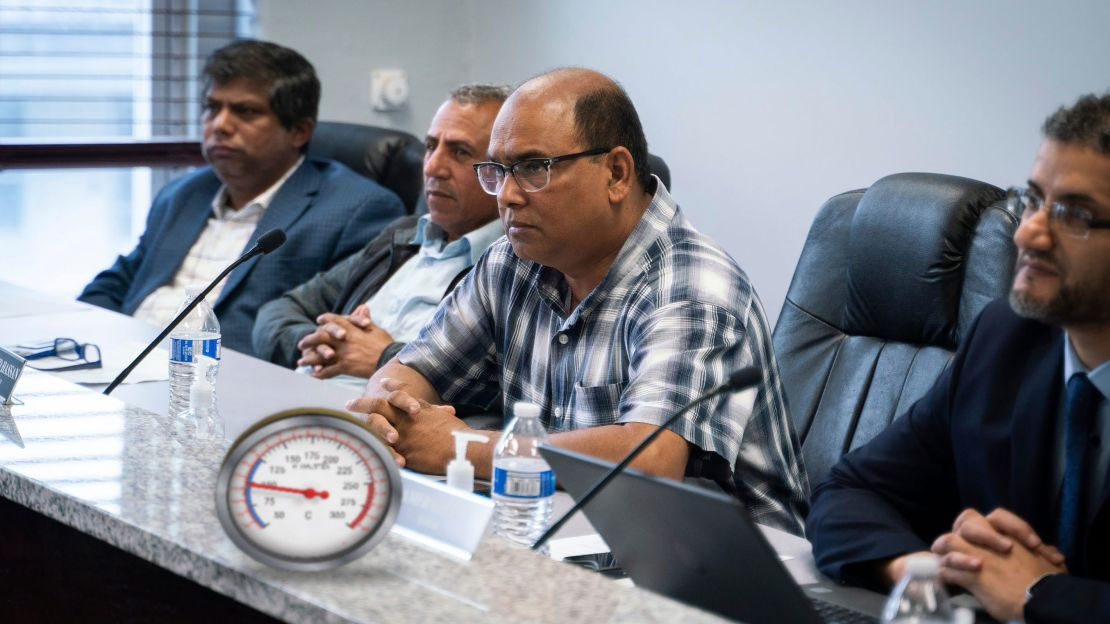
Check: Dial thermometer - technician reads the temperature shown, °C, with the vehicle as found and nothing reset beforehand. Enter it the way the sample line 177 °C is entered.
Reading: 100 °C
